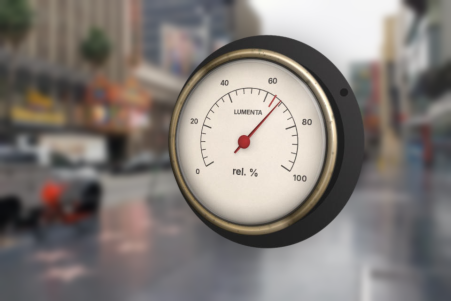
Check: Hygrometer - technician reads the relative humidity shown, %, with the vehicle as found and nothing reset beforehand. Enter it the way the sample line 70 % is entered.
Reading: 68 %
